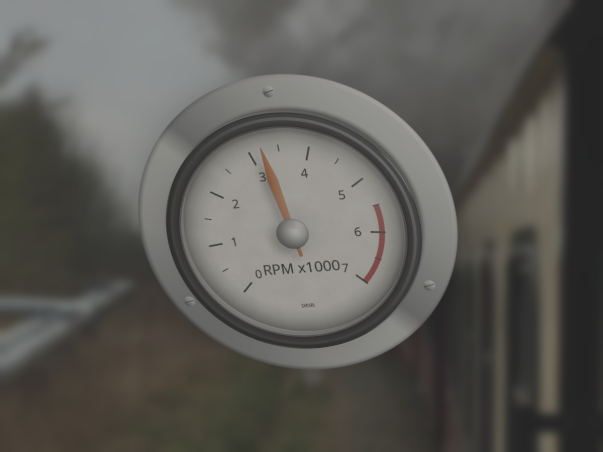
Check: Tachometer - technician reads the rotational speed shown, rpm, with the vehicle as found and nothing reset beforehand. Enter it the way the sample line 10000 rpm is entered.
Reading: 3250 rpm
